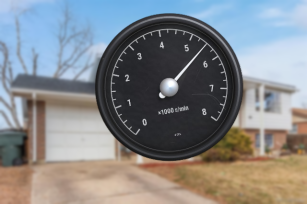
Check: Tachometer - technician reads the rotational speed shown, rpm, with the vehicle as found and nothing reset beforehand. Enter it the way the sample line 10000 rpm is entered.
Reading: 5500 rpm
